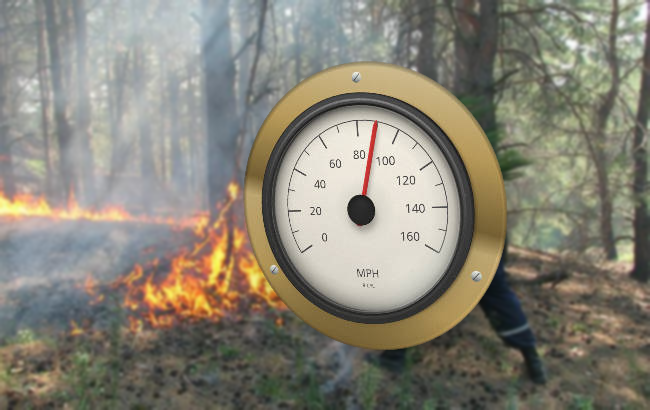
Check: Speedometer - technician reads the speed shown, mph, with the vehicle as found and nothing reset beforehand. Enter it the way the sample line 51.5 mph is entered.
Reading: 90 mph
